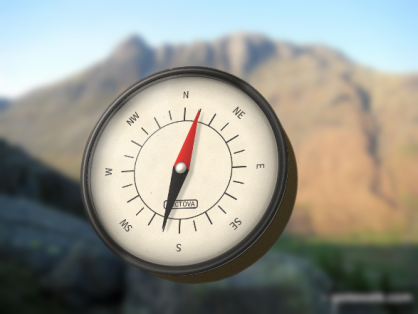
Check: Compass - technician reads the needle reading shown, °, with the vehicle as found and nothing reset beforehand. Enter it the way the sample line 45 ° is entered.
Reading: 15 °
